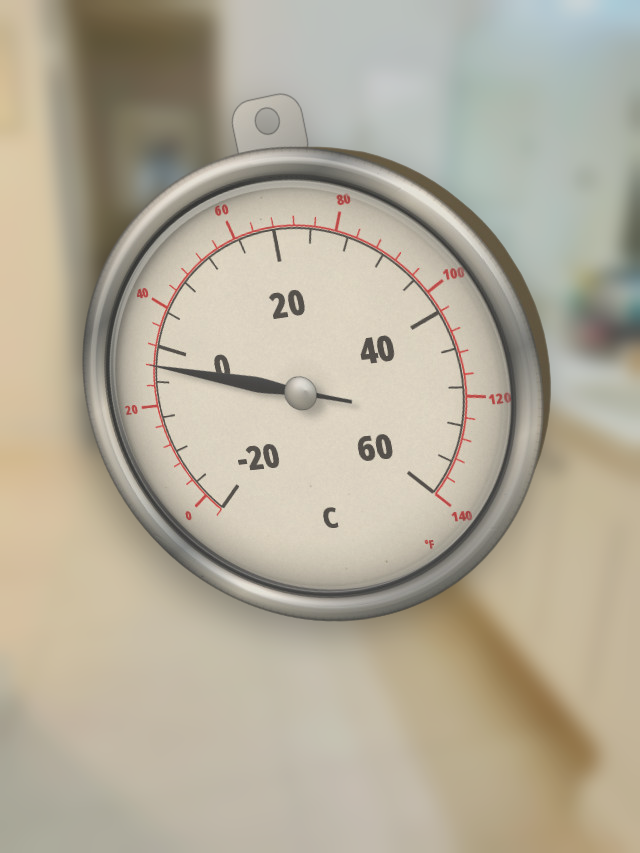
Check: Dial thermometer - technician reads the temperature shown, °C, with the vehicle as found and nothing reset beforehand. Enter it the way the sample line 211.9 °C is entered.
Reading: -2 °C
